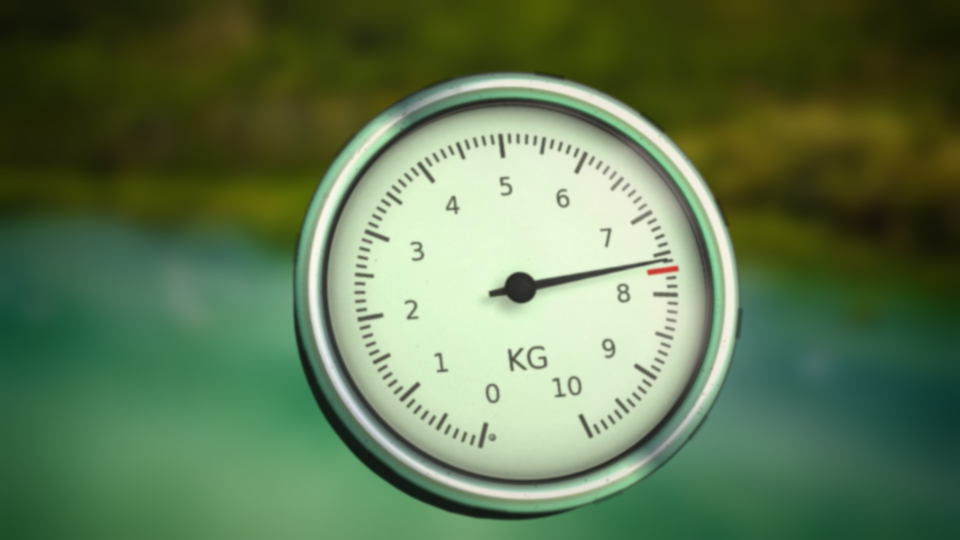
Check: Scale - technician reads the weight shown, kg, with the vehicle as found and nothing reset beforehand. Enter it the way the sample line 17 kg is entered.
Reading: 7.6 kg
